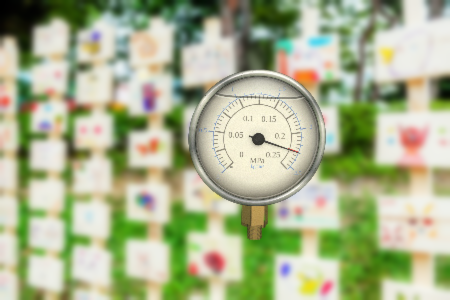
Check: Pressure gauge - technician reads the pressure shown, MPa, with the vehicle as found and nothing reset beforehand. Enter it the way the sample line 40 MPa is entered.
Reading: 0.225 MPa
